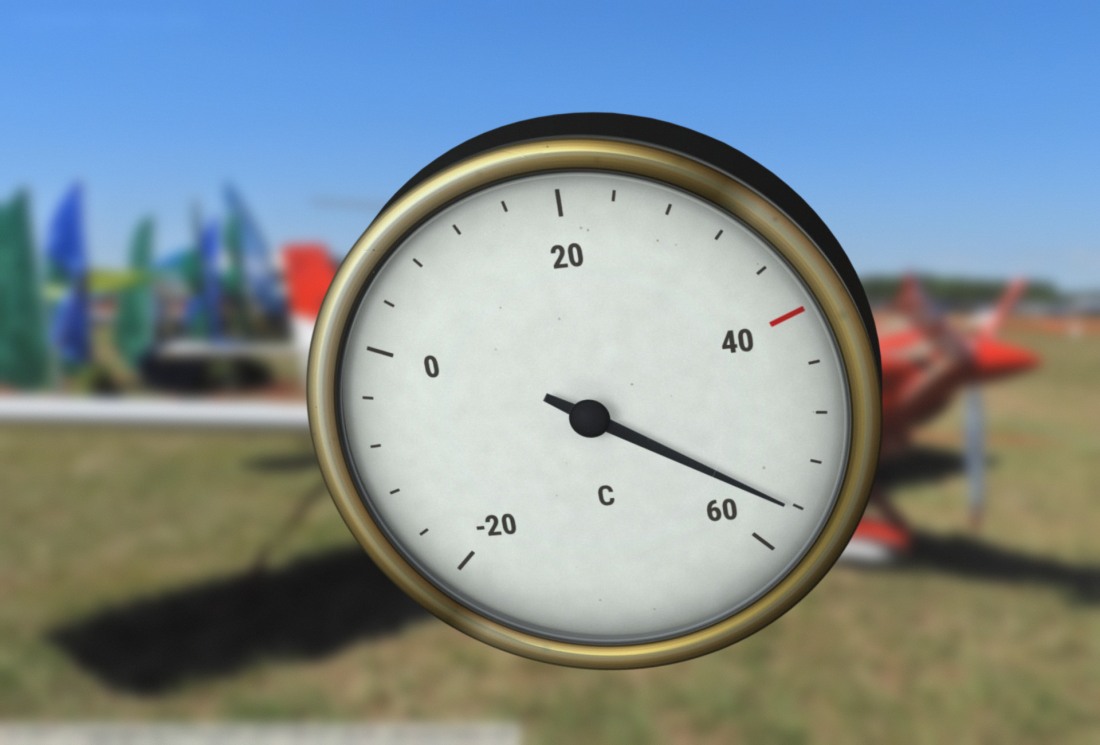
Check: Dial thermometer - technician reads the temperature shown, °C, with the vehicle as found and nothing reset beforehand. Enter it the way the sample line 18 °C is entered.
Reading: 56 °C
